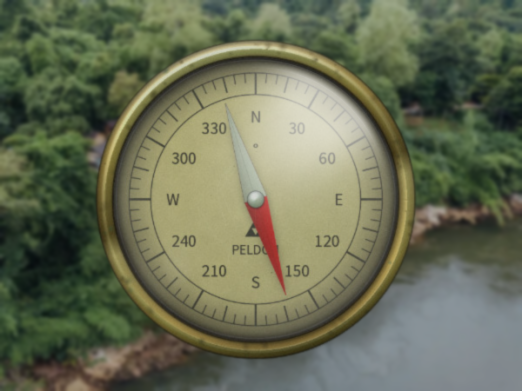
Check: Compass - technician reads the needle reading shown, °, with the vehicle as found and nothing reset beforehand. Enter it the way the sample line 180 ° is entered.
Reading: 162.5 °
